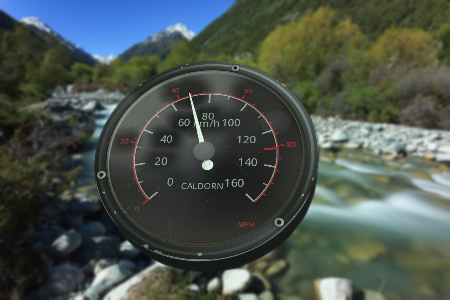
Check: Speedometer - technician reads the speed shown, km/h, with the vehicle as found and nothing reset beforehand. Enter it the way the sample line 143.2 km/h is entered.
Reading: 70 km/h
